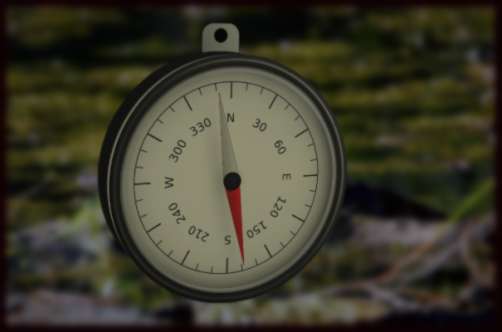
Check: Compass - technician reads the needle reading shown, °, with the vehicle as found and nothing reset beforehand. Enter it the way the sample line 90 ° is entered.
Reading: 170 °
